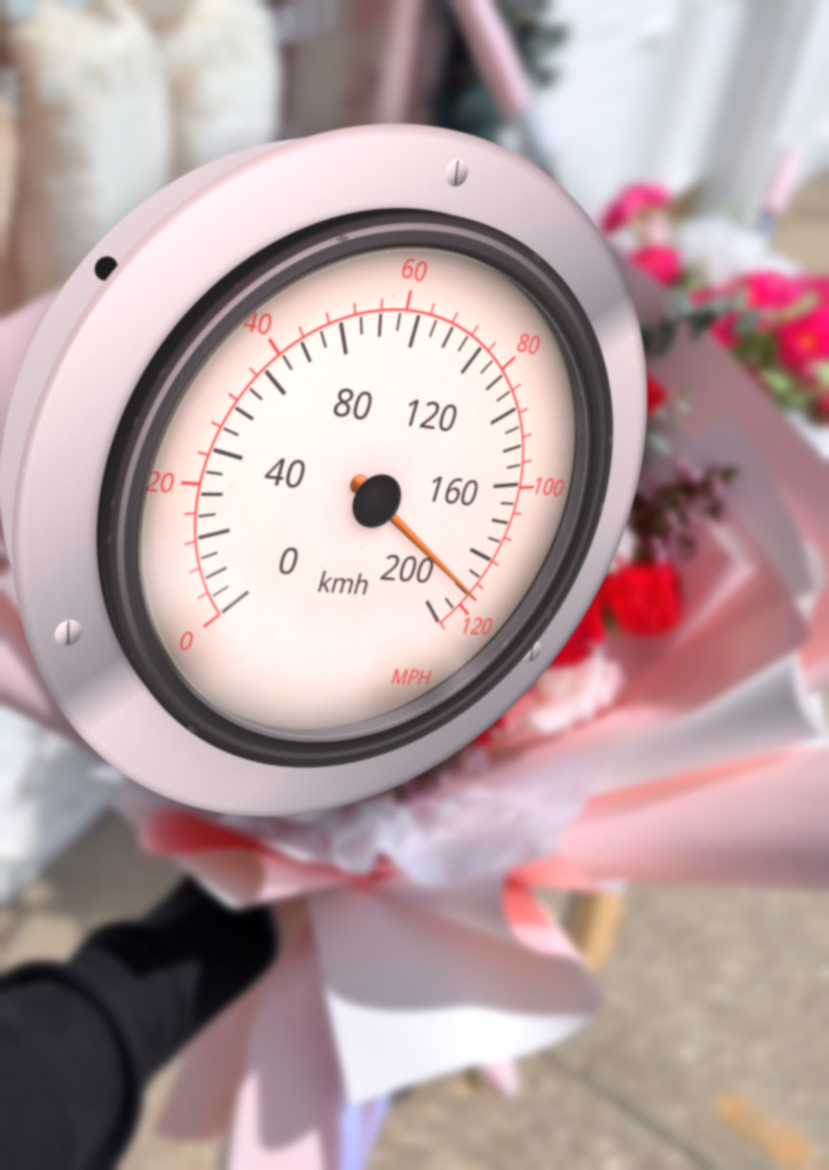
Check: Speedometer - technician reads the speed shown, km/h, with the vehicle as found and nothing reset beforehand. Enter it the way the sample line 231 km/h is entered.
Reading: 190 km/h
